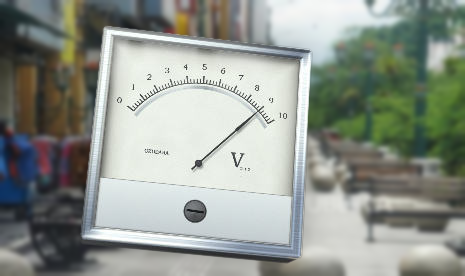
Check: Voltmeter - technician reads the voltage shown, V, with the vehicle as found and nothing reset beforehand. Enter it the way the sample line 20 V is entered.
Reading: 9 V
